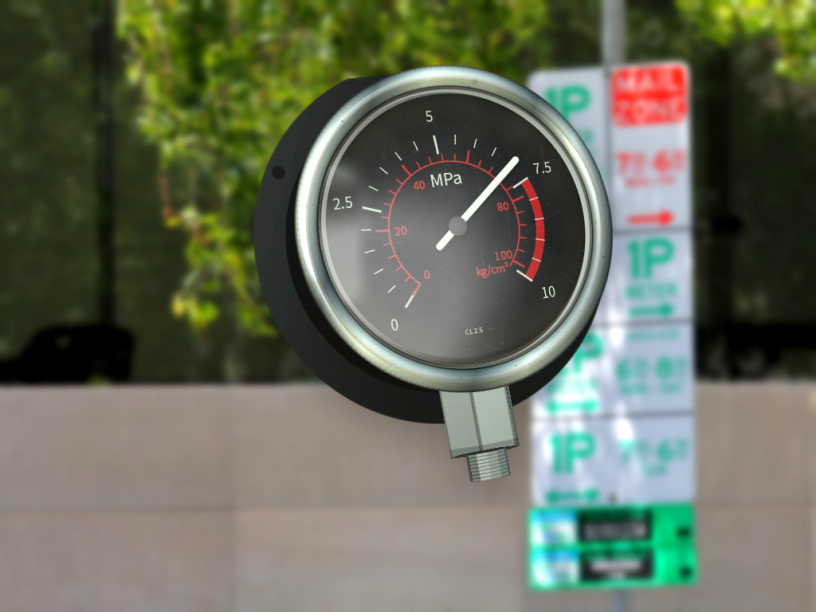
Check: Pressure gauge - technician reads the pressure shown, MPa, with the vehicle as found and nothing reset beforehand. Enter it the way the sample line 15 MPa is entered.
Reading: 7 MPa
